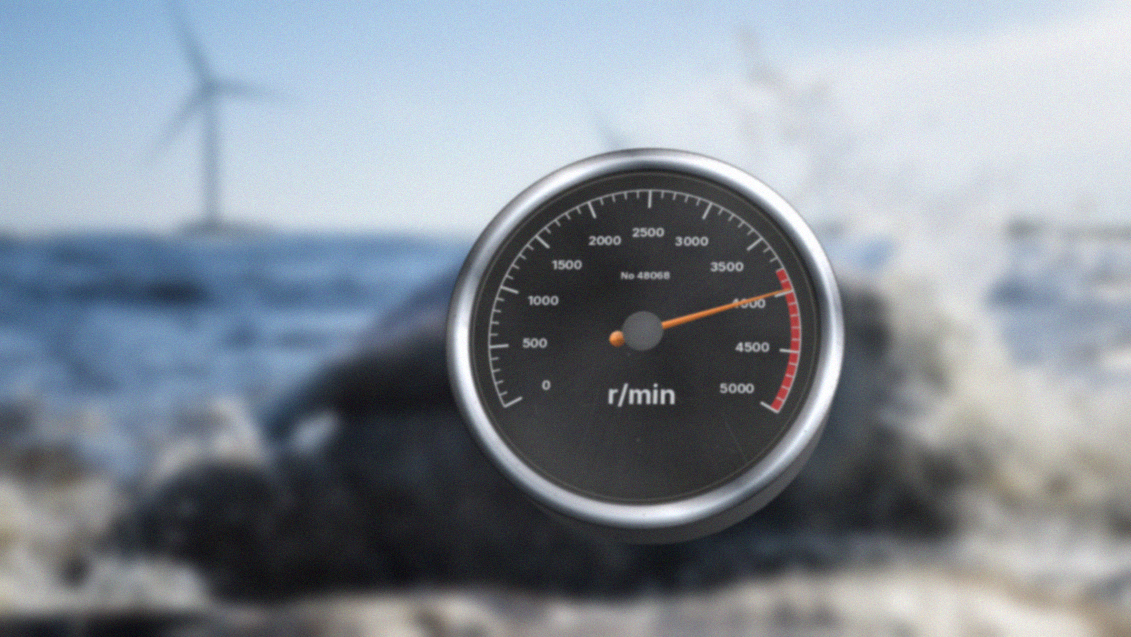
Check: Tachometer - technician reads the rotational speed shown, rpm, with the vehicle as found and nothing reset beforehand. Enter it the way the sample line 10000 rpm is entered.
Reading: 4000 rpm
